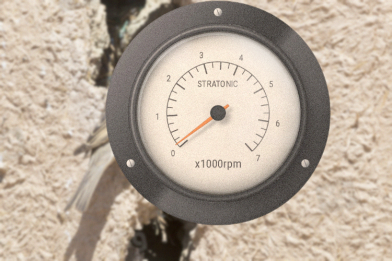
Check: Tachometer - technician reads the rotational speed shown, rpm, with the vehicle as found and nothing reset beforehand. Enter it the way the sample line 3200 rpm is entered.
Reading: 125 rpm
